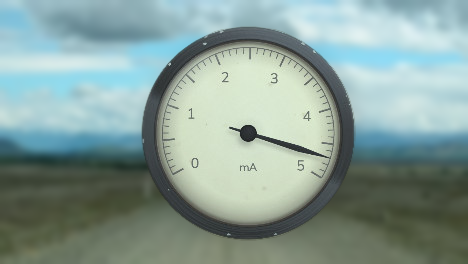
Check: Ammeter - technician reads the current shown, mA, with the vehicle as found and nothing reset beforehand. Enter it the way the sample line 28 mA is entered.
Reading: 4.7 mA
